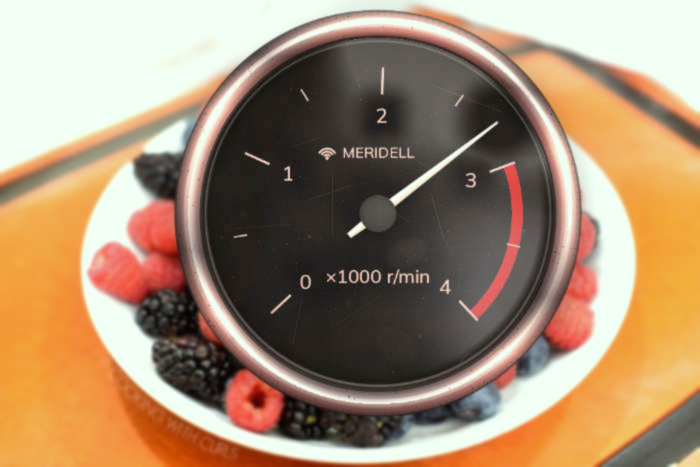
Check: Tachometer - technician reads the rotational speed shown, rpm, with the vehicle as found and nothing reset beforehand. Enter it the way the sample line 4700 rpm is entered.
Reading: 2750 rpm
